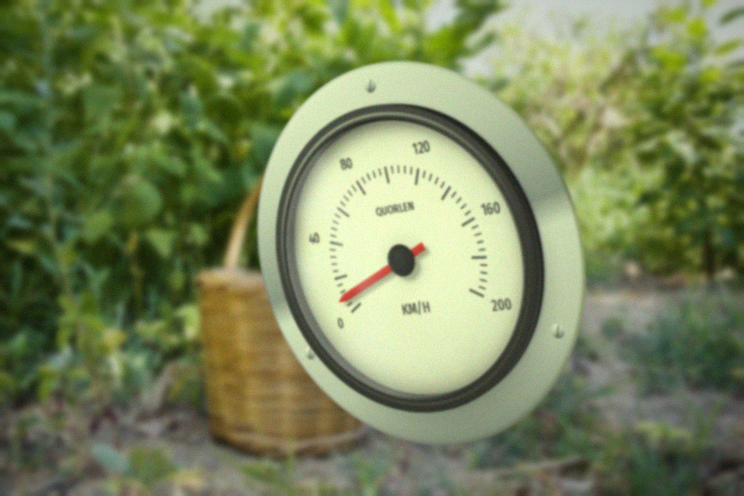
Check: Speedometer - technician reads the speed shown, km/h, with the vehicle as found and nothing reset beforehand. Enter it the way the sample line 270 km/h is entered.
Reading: 8 km/h
